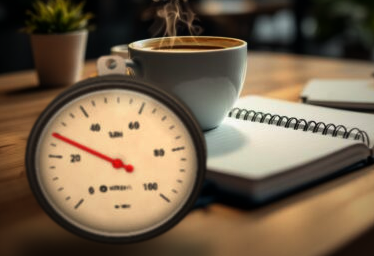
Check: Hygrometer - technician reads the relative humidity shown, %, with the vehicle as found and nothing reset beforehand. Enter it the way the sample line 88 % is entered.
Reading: 28 %
